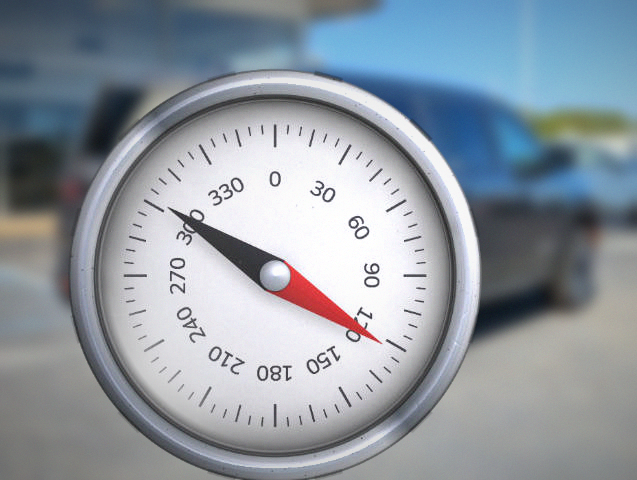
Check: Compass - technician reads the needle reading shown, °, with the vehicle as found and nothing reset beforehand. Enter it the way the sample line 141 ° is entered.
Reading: 122.5 °
